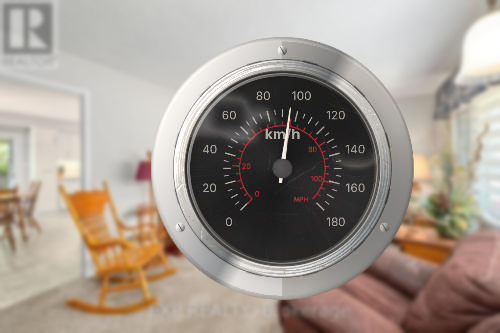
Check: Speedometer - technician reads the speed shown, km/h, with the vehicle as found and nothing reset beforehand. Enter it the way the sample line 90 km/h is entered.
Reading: 95 km/h
